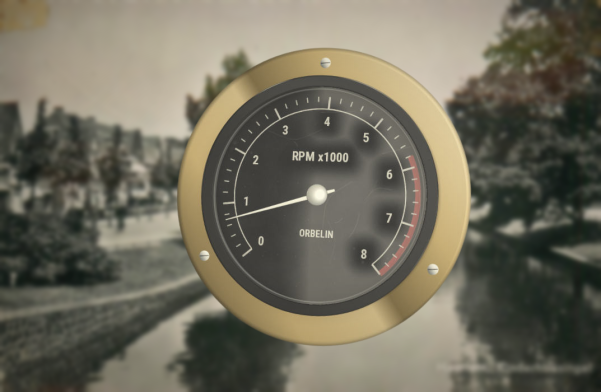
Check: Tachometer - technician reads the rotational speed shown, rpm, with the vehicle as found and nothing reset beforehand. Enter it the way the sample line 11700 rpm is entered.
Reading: 700 rpm
